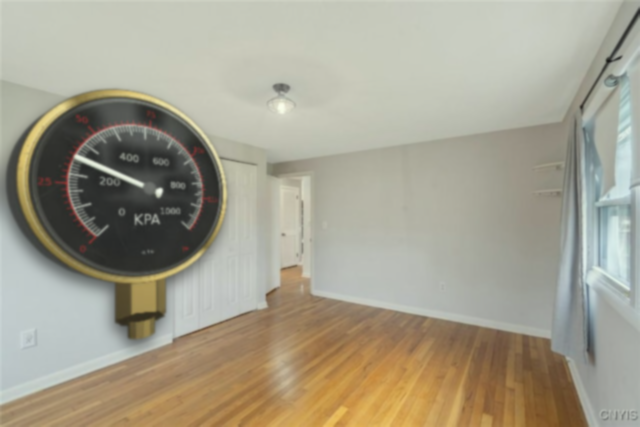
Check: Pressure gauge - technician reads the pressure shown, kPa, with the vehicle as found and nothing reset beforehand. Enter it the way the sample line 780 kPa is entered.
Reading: 250 kPa
